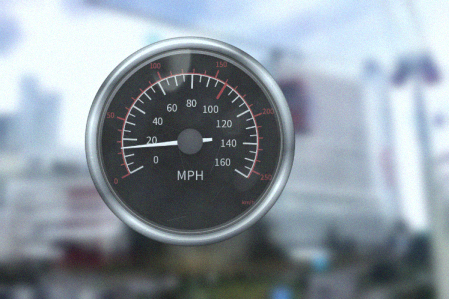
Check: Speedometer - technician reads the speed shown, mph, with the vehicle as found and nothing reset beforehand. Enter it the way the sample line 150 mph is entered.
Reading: 15 mph
